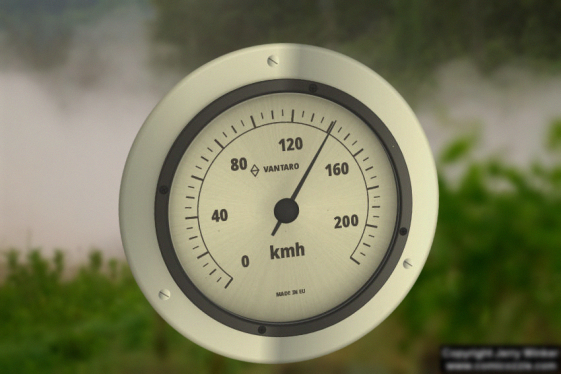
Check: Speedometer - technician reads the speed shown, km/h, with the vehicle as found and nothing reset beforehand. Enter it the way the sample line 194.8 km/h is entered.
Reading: 140 km/h
